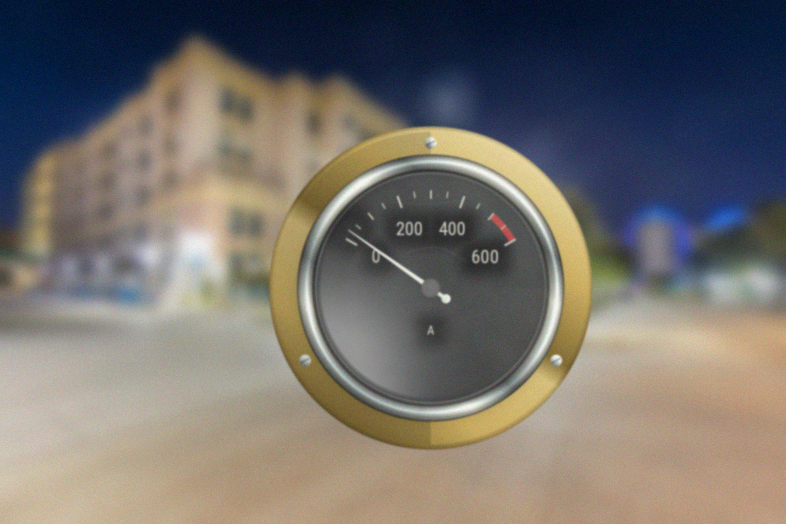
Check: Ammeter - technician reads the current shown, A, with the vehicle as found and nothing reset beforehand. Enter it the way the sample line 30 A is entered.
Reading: 25 A
